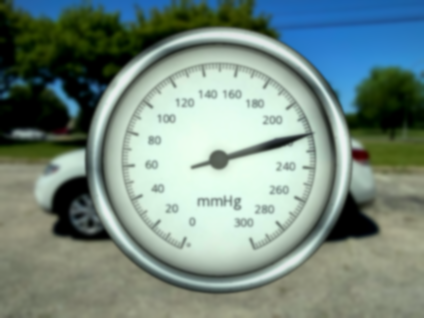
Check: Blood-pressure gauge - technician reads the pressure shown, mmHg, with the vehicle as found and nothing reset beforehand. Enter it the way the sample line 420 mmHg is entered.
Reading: 220 mmHg
